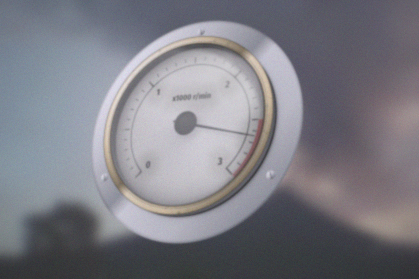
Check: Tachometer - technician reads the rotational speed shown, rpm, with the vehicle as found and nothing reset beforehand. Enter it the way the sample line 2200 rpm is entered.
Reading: 2650 rpm
